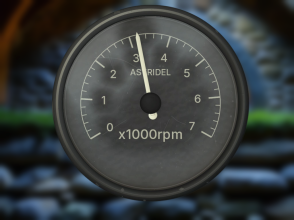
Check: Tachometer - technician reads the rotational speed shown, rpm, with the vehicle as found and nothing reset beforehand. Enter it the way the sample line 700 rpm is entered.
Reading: 3200 rpm
